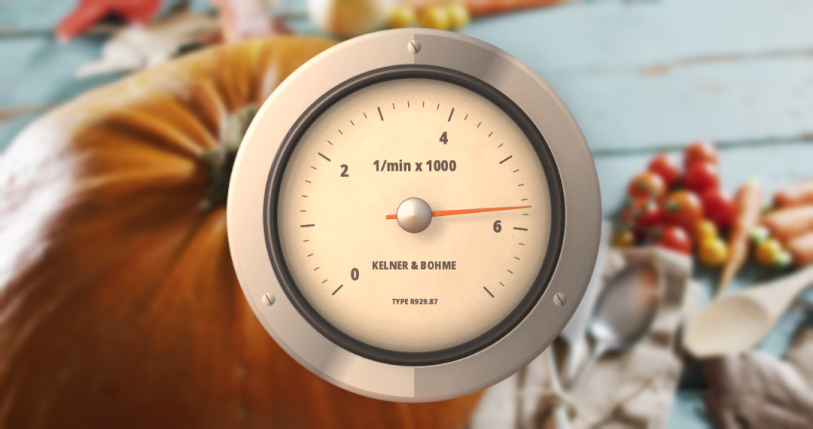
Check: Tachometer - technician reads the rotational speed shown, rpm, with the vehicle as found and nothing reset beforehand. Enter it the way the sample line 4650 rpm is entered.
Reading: 5700 rpm
